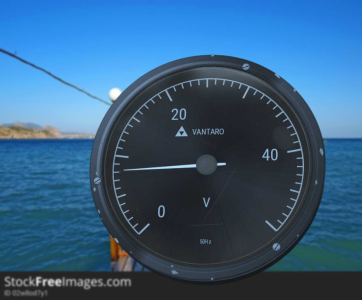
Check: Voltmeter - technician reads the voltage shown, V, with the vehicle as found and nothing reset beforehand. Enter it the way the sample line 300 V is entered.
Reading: 8 V
